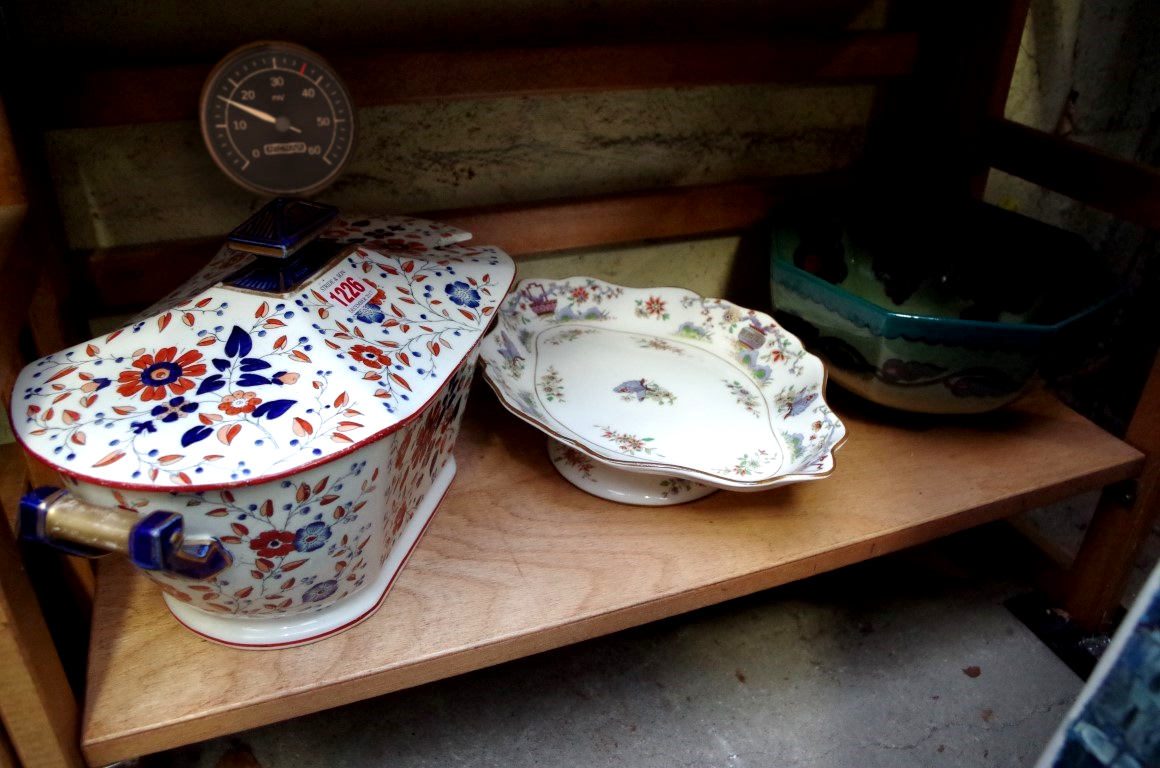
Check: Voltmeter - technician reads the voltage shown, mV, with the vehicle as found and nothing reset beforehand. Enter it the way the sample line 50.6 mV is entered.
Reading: 16 mV
